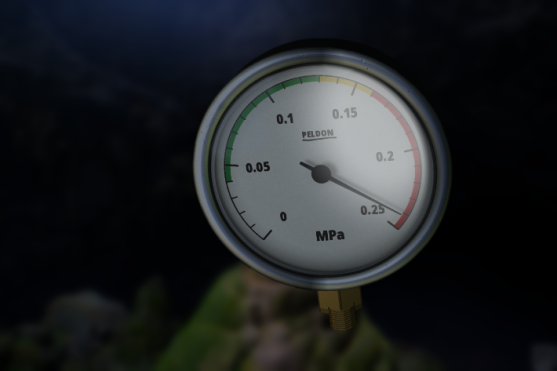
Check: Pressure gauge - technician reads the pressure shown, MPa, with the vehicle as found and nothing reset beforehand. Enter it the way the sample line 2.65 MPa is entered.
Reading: 0.24 MPa
